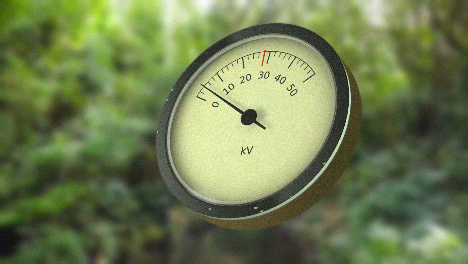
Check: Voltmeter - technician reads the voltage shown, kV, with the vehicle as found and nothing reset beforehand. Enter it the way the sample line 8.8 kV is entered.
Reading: 4 kV
